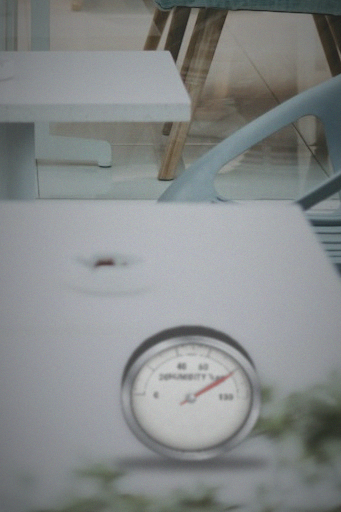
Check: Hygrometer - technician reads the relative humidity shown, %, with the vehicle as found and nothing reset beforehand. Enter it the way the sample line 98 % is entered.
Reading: 80 %
